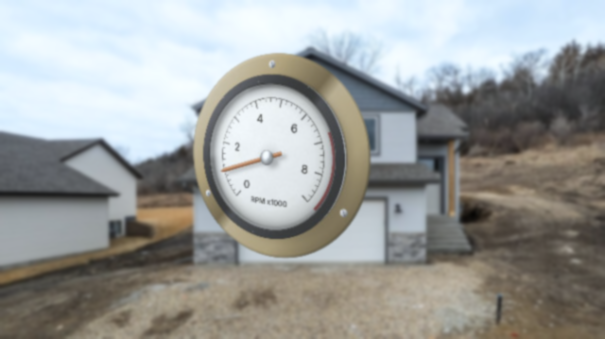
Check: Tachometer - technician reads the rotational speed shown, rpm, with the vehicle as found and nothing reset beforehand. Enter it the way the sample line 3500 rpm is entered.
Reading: 1000 rpm
